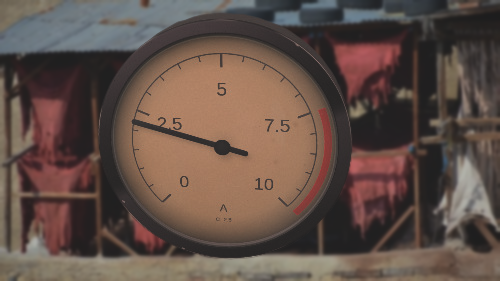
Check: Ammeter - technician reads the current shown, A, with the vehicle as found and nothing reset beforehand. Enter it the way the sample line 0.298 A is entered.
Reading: 2.25 A
